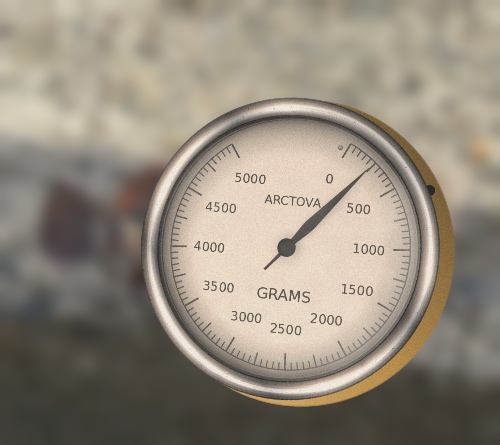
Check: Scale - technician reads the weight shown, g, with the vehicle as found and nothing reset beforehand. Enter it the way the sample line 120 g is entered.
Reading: 250 g
